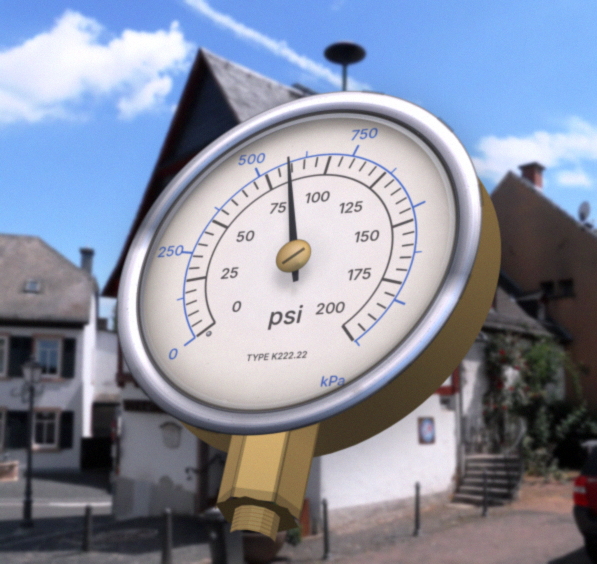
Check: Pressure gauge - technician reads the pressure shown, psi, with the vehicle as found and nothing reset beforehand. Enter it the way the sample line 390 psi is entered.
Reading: 85 psi
